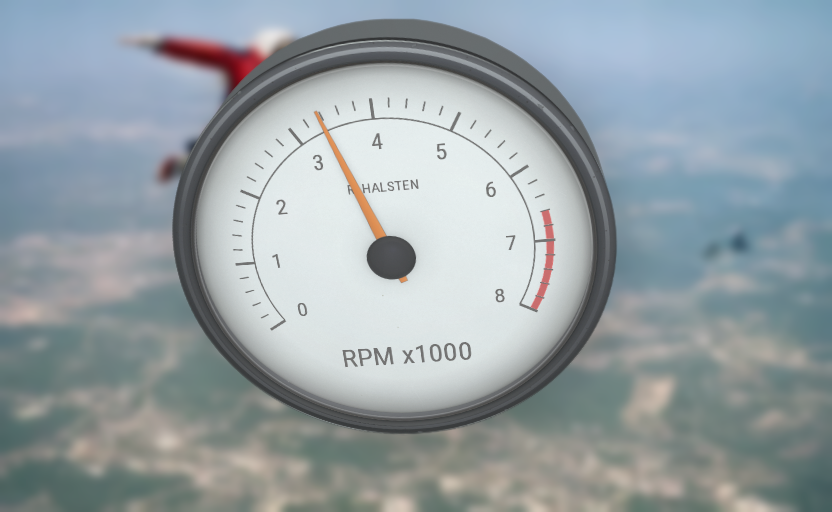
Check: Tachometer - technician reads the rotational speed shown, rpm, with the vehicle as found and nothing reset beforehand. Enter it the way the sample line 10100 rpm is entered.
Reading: 3400 rpm
